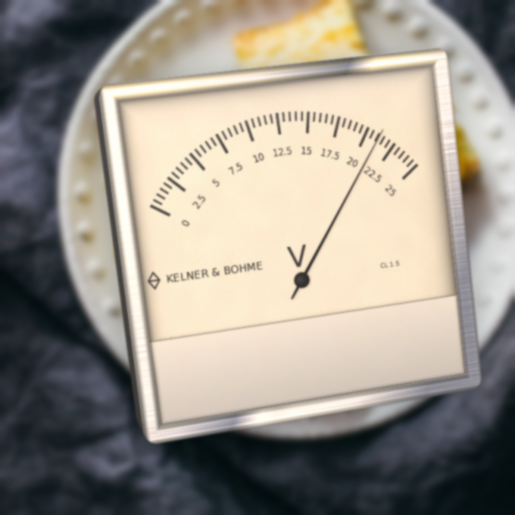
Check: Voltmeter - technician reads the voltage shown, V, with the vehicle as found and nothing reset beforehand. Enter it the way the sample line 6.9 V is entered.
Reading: 21 V
